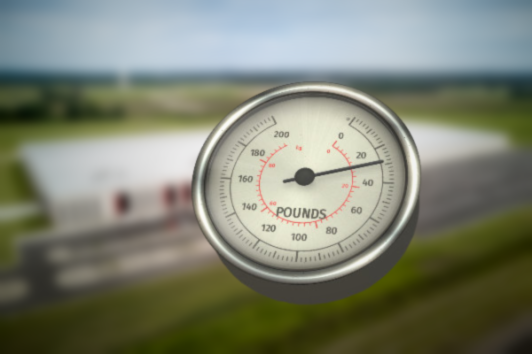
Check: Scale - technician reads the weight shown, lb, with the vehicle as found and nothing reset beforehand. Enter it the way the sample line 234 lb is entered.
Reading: 30 lb
